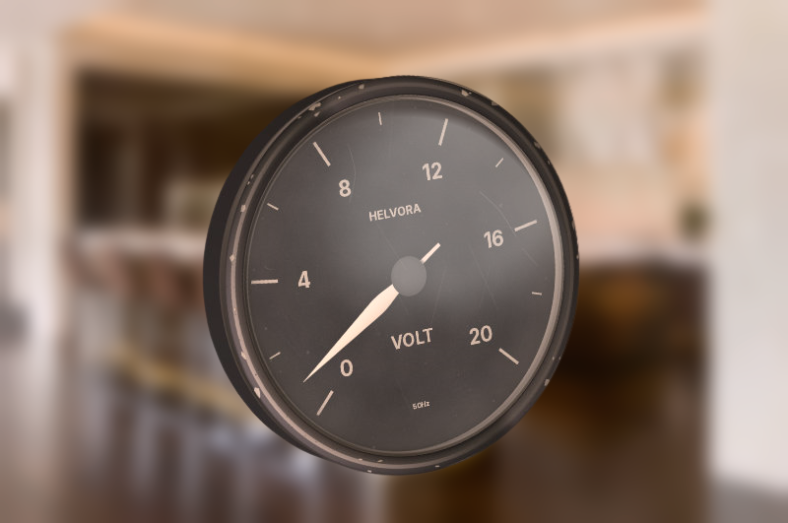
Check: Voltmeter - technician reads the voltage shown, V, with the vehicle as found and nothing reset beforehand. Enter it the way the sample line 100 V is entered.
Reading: 1 V
